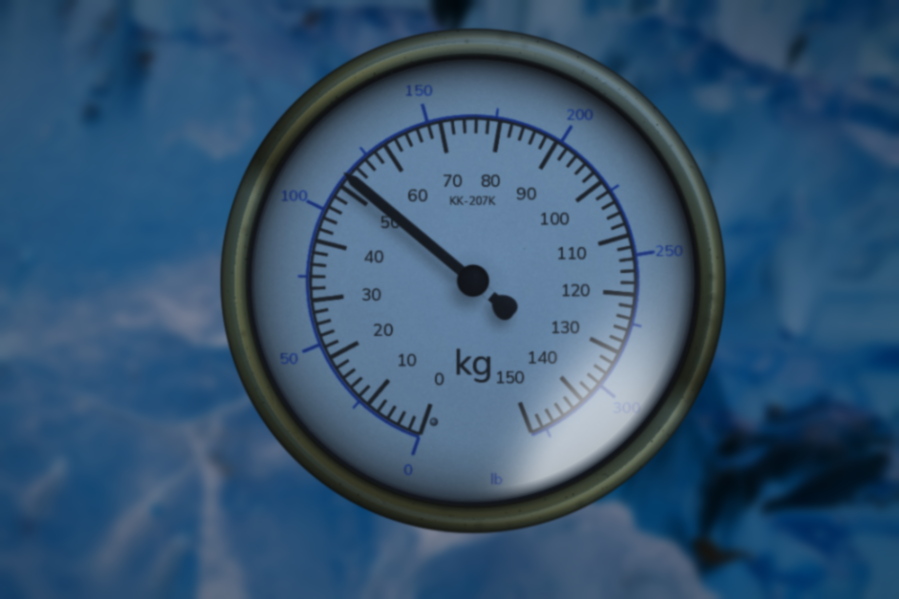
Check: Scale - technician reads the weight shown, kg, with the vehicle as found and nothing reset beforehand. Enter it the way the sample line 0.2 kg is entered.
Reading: 52 kg
